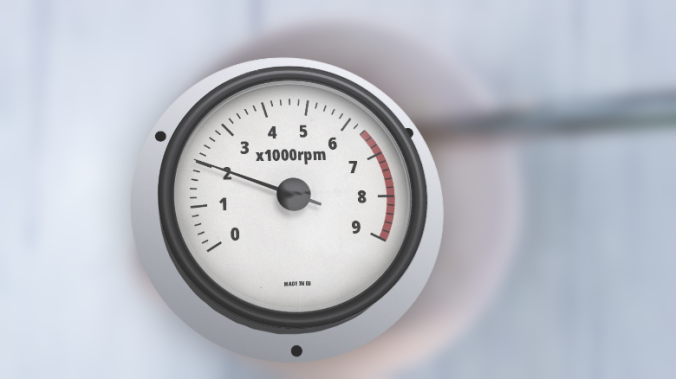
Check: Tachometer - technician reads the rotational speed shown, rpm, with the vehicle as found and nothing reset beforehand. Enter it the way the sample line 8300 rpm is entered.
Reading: 2000 rpm
